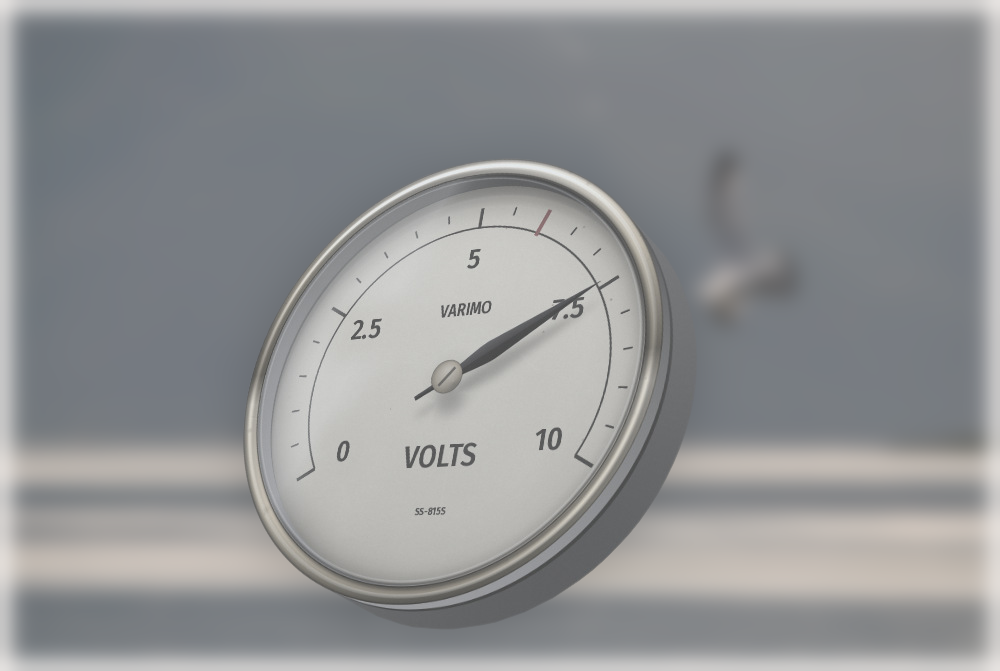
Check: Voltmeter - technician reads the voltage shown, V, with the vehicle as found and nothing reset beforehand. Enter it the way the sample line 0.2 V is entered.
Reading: 7.5 V
